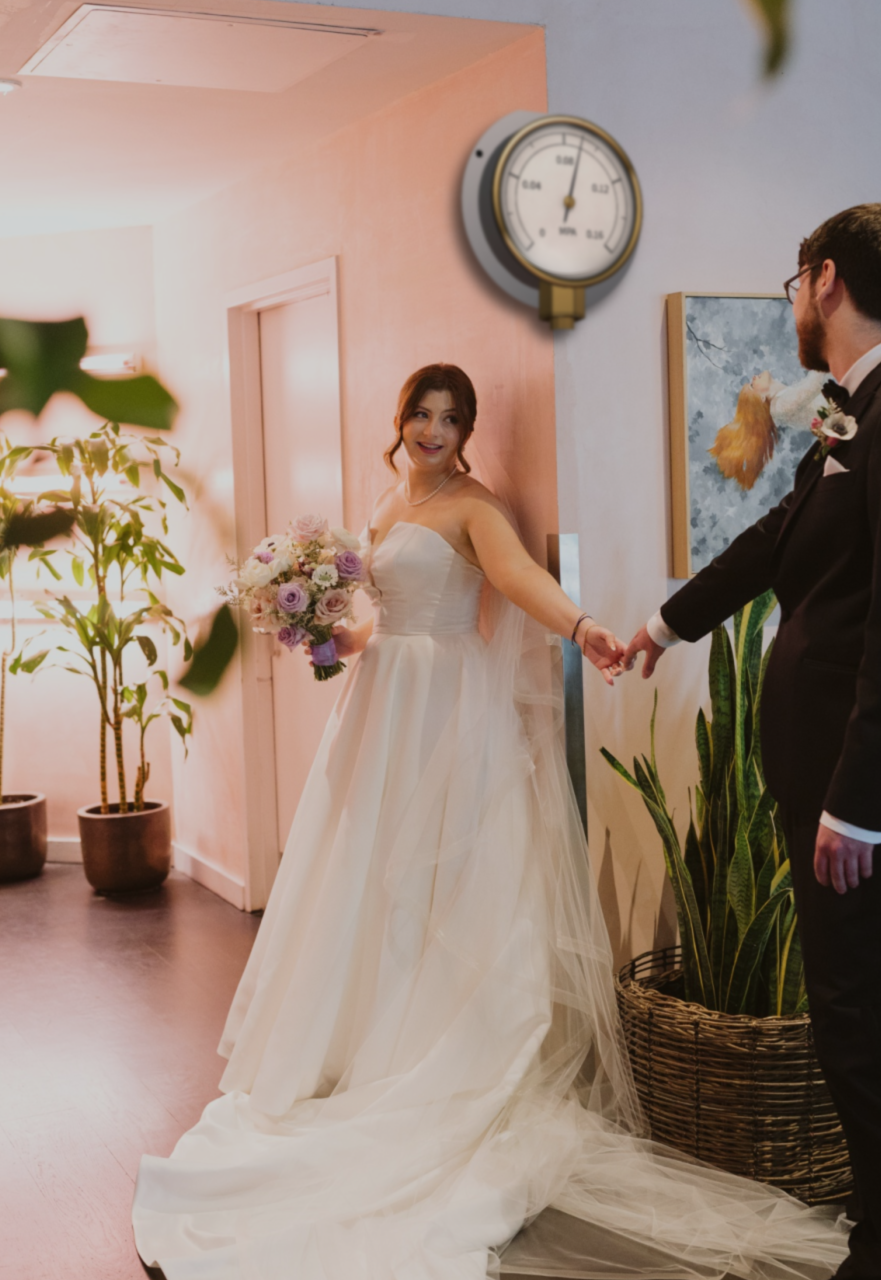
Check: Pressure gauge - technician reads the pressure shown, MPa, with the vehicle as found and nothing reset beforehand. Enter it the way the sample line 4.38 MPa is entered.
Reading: 0.09 MPa
